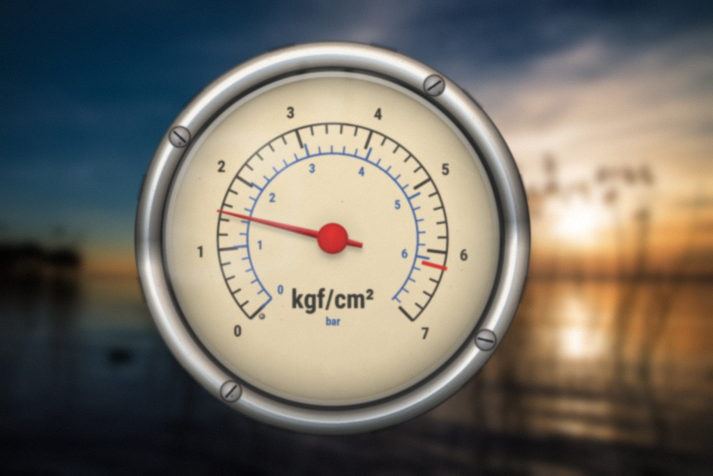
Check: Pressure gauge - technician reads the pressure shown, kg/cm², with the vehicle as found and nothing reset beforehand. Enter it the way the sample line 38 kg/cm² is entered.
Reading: 1.5 kg/cm²
